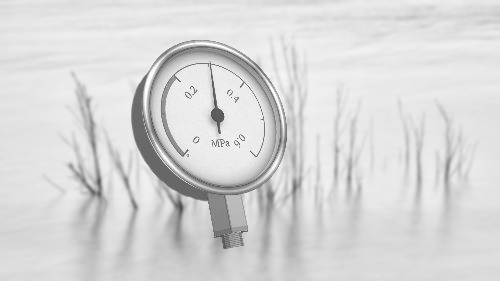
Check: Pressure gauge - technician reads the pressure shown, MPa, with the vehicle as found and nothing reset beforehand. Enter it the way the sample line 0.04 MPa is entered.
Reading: 0.3 MPa
